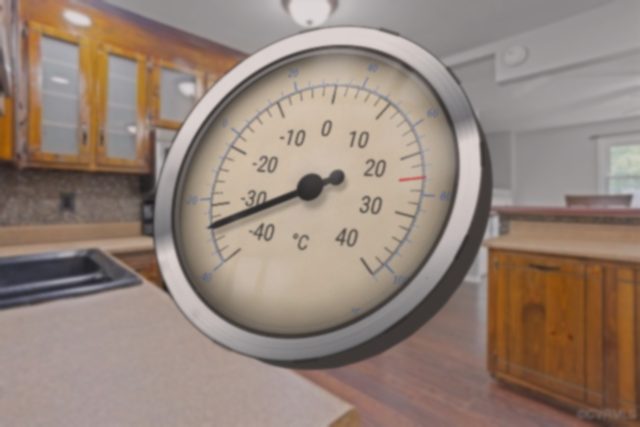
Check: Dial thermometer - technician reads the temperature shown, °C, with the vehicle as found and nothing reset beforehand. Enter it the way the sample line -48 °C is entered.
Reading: -34 °C
